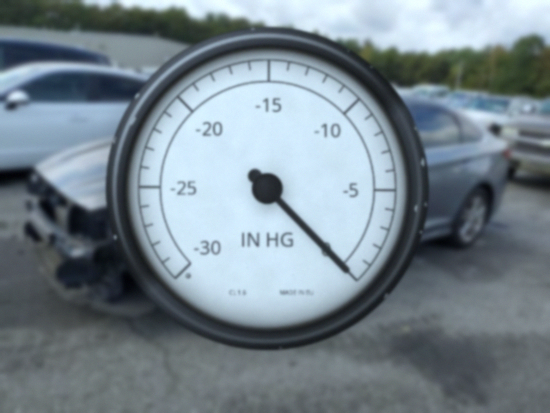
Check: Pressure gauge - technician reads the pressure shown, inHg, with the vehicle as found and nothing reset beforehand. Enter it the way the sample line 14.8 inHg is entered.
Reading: 0 inHg
